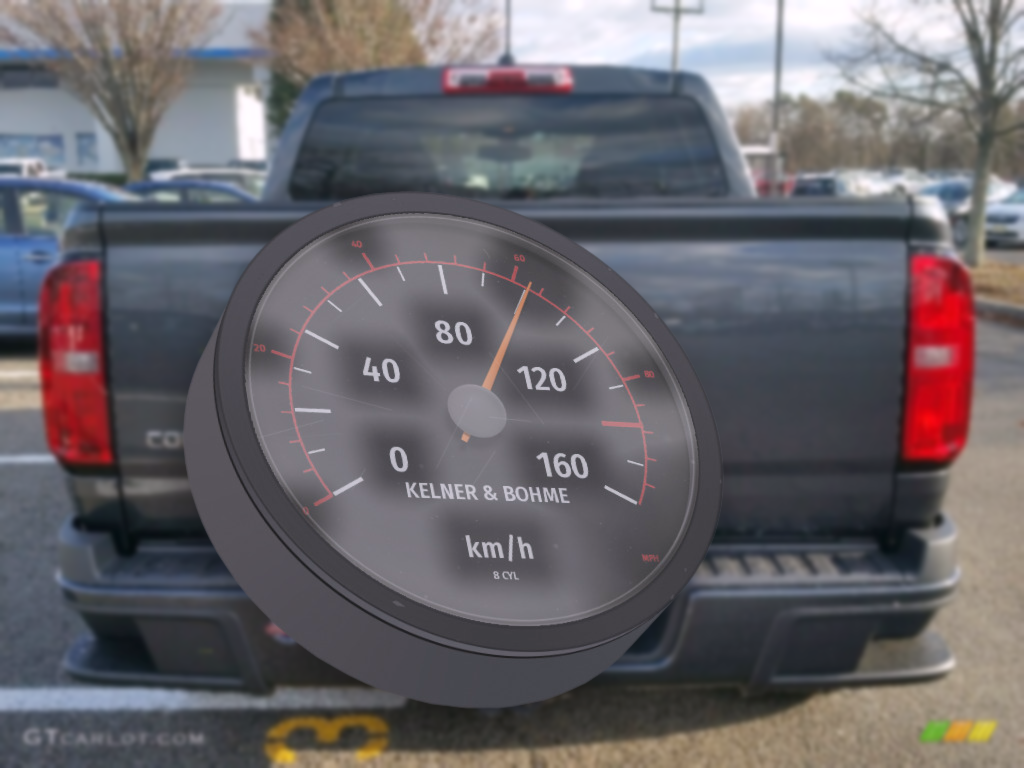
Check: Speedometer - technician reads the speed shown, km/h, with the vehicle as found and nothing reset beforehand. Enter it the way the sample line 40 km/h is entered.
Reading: 100 km/h
